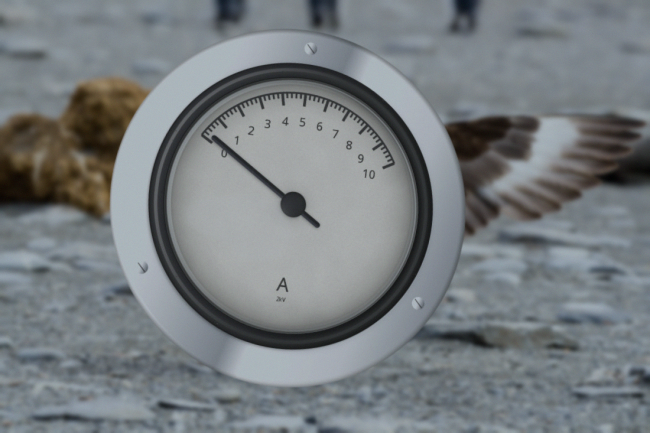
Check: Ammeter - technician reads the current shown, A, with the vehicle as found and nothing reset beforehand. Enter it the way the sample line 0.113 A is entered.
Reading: 0.2 A
